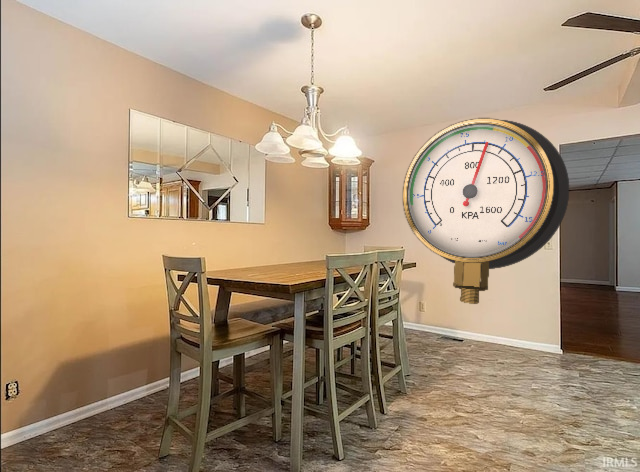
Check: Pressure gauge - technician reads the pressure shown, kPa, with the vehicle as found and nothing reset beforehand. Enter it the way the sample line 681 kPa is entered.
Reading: 900 kPa
